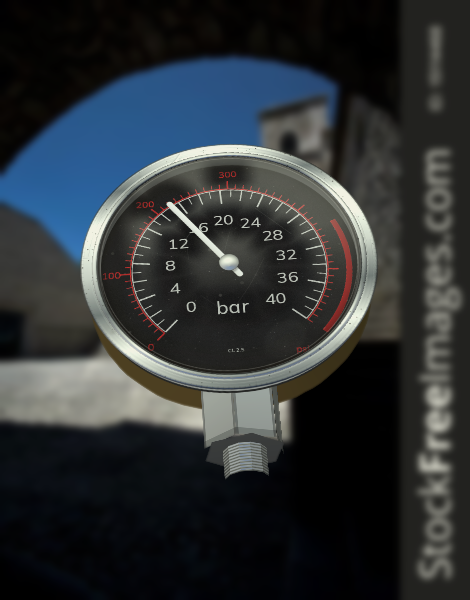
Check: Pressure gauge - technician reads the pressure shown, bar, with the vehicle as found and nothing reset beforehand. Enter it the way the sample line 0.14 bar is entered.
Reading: 15 bar
